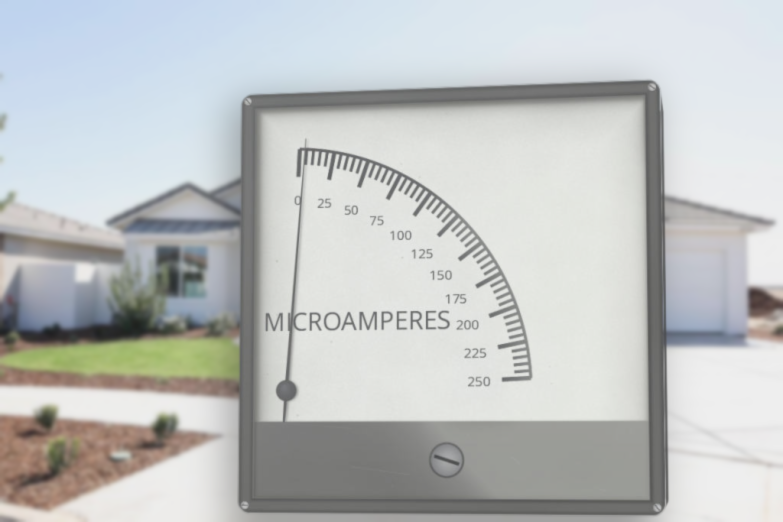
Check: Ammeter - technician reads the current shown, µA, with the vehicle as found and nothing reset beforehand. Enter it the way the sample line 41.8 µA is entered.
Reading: 5 µA
